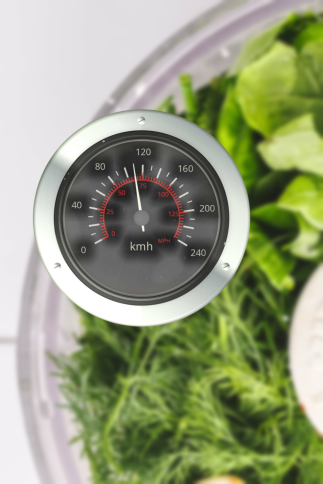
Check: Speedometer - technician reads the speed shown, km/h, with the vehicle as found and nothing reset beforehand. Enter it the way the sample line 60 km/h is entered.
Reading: 110 km/h
